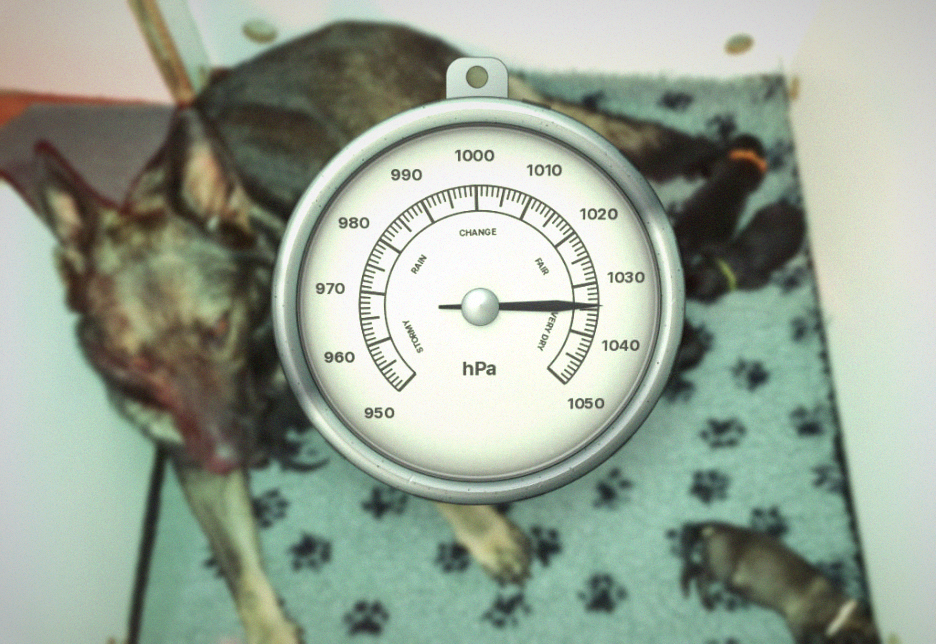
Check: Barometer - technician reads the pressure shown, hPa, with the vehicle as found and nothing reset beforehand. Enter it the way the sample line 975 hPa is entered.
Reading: 1034 hPa
